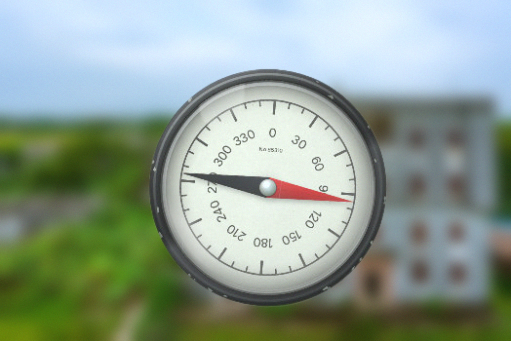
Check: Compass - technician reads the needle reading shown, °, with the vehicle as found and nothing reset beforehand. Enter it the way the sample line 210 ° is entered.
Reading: 95 °
